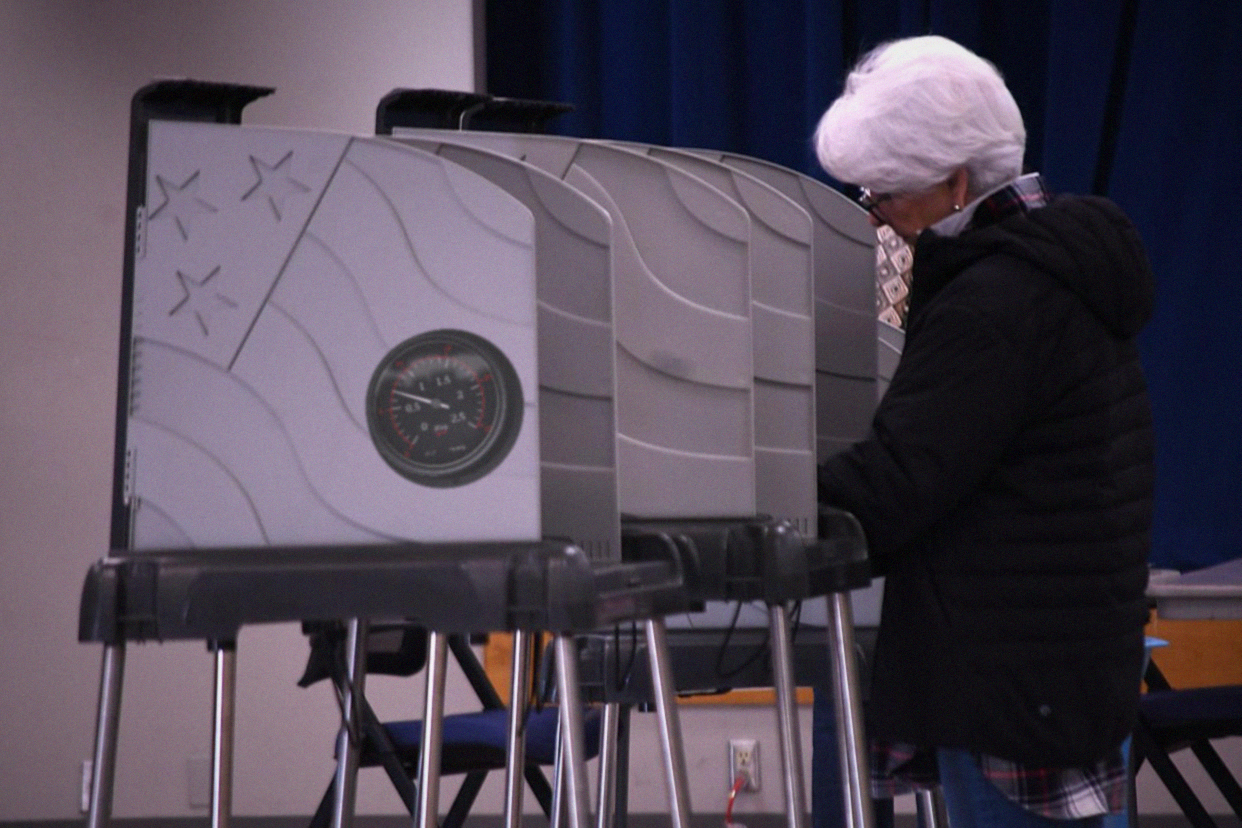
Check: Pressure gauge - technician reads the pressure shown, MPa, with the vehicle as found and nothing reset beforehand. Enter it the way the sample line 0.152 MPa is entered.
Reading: 0.7 MPa
